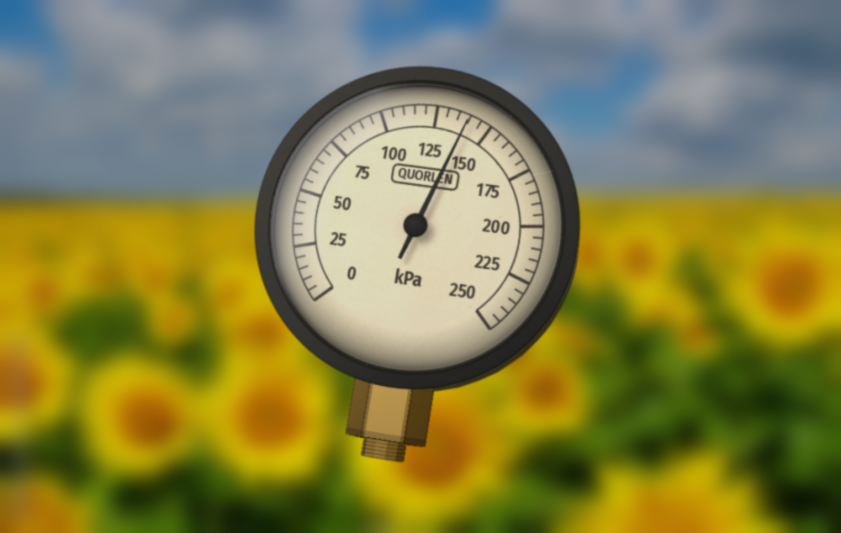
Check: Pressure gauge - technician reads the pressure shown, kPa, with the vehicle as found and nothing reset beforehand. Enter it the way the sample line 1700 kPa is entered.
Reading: 140 kPa
